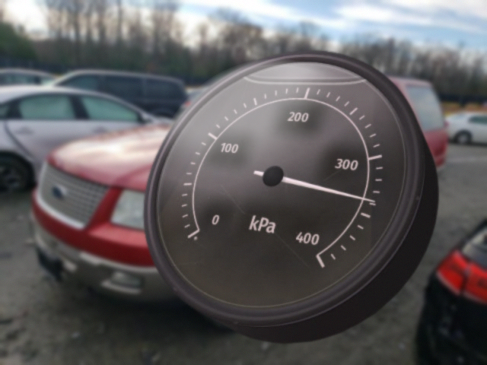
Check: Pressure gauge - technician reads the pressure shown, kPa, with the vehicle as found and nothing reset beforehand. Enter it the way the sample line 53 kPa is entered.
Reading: 340 kPa
